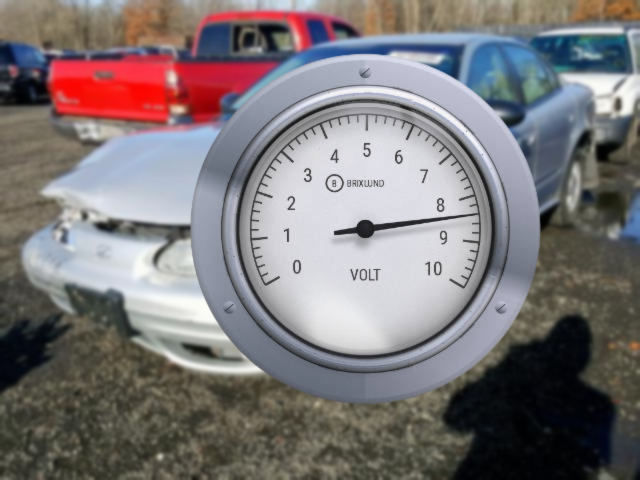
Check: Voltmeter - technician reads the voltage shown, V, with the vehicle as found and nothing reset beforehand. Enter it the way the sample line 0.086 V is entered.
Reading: 8.4 V
